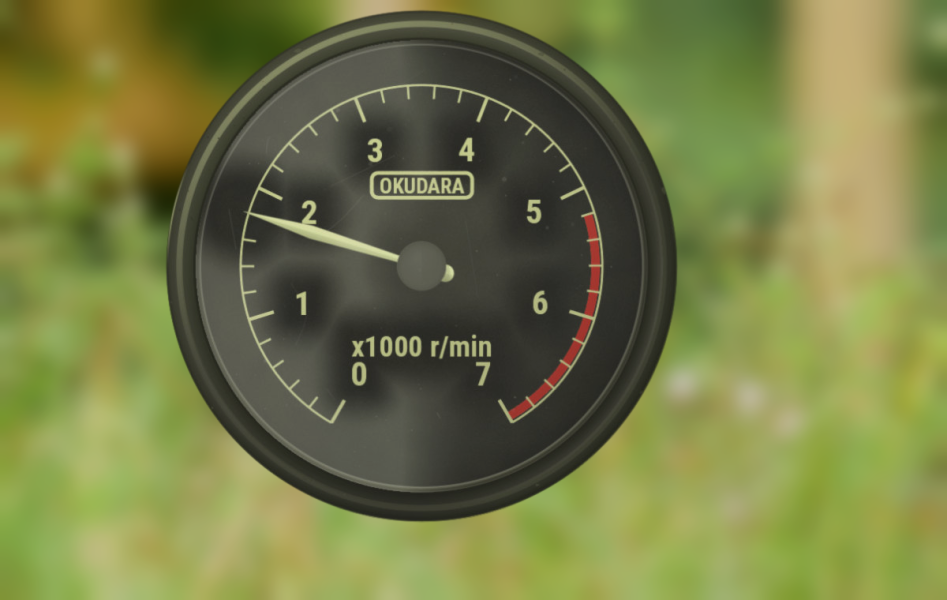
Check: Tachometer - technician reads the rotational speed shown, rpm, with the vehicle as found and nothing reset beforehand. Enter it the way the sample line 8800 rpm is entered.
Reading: 1800 rpm
